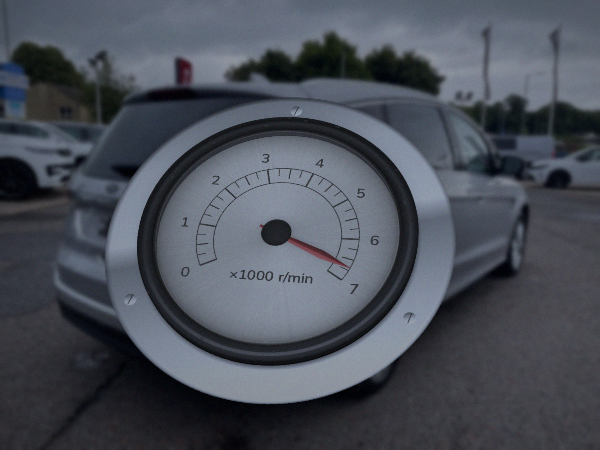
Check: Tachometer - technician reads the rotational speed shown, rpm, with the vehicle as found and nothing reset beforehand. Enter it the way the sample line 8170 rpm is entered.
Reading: 6750 rpm
